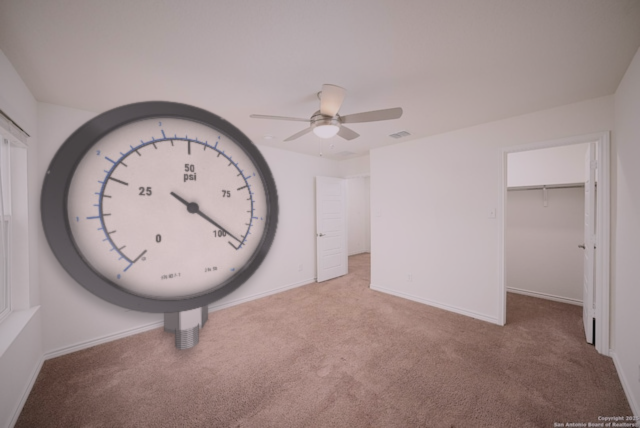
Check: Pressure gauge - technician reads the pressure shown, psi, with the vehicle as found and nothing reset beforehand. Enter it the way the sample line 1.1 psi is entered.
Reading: 97.5 psi
